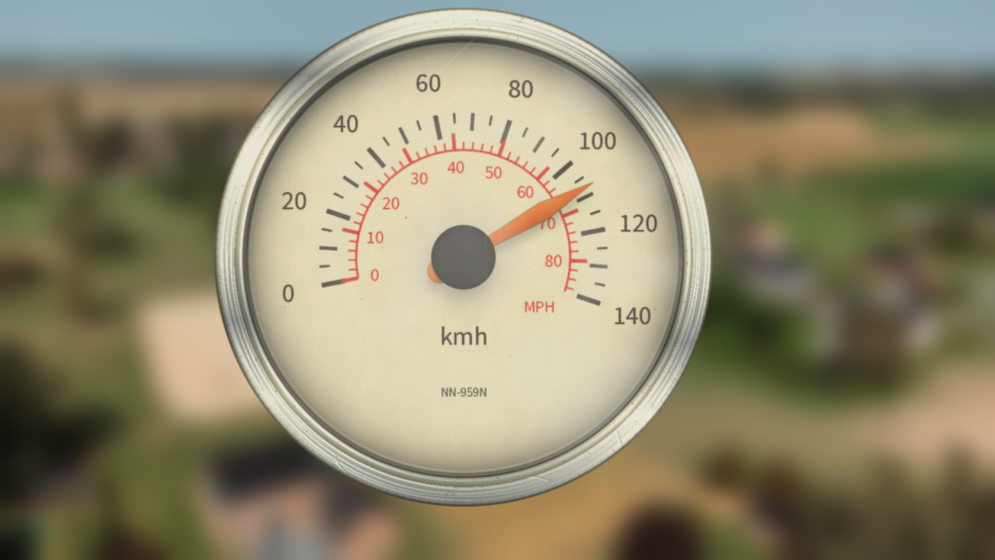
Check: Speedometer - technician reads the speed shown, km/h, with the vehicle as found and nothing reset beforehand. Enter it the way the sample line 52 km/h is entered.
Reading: 107.5 km/h
